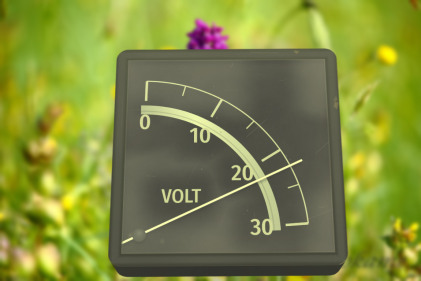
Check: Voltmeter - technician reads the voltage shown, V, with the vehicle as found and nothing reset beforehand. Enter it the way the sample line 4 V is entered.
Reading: 22.5 V
